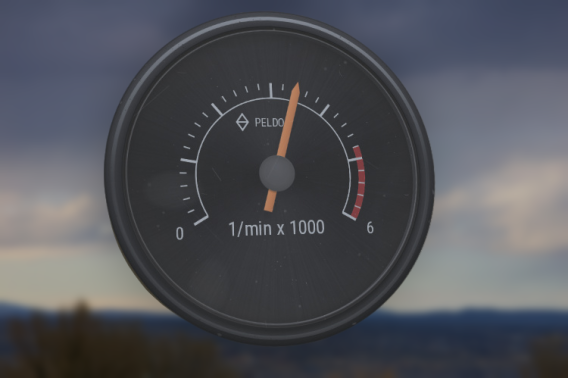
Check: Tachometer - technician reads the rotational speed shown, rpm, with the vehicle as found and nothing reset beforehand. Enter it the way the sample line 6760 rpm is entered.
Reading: 3400 rpm
